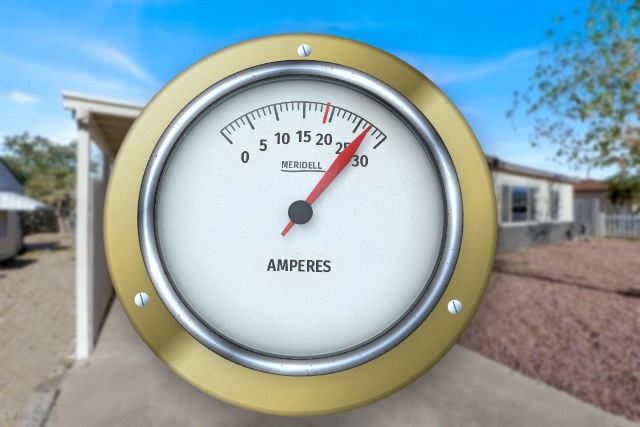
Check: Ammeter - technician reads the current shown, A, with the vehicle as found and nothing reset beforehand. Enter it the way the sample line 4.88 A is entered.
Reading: 27 A
